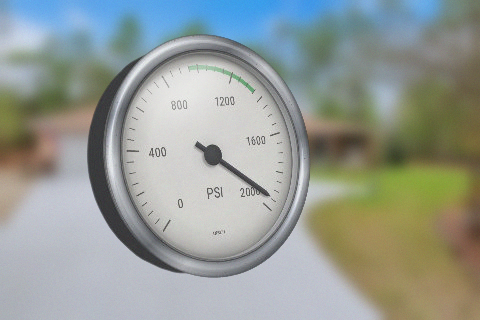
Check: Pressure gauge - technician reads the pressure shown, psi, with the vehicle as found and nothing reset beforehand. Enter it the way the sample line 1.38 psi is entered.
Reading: 1950 psi
